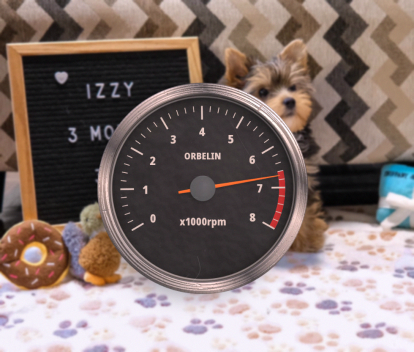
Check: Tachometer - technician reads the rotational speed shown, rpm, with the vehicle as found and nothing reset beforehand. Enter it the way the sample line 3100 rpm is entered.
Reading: 6700 rpm
